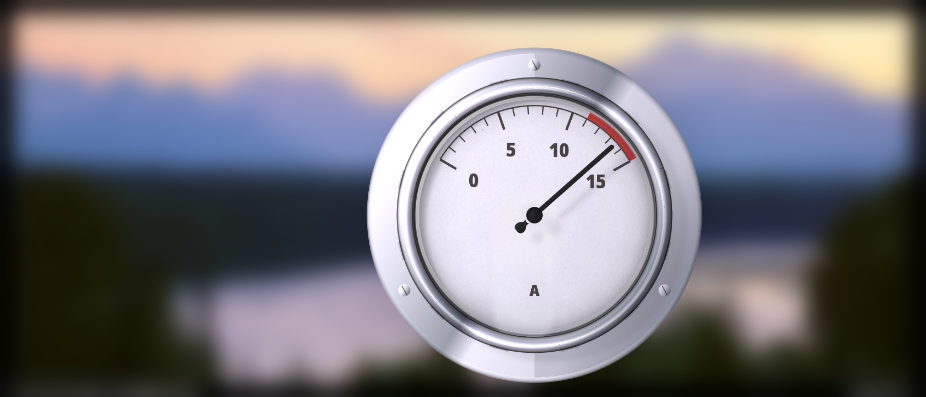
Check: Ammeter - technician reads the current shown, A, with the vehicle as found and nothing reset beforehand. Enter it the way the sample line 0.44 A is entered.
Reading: 13.5 A
